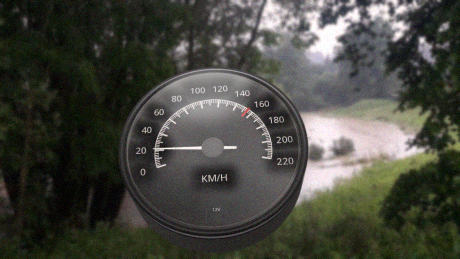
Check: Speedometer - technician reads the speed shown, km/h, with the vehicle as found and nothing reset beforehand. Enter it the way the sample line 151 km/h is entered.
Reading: 20 km/h
